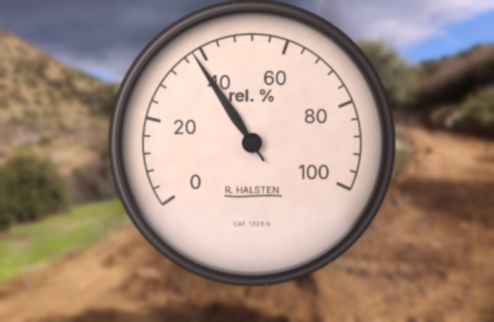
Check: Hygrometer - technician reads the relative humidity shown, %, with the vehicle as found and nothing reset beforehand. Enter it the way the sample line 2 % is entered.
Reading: 38 %
